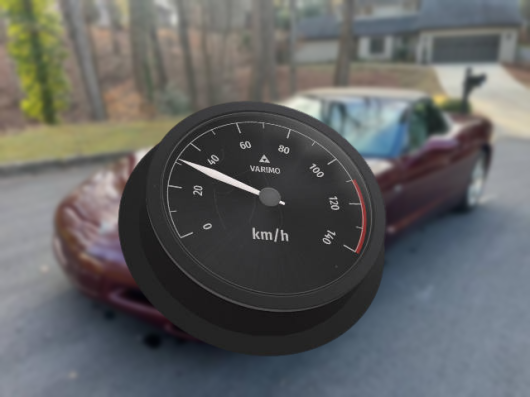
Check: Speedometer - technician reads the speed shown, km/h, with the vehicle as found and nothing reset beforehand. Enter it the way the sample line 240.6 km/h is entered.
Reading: 30 km/h
